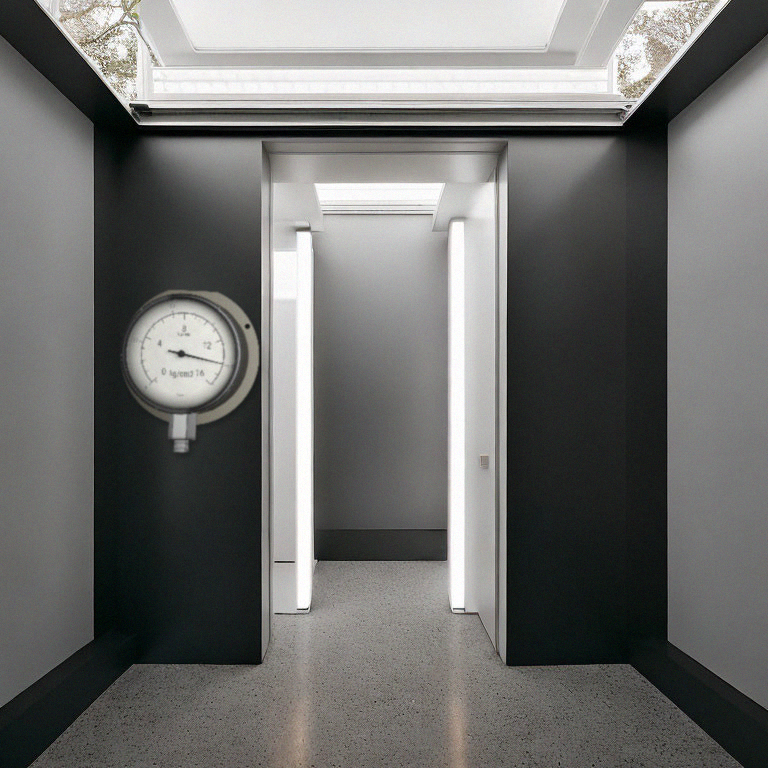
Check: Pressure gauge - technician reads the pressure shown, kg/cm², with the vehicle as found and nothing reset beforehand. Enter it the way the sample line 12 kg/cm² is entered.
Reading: 14 kg/cm²
